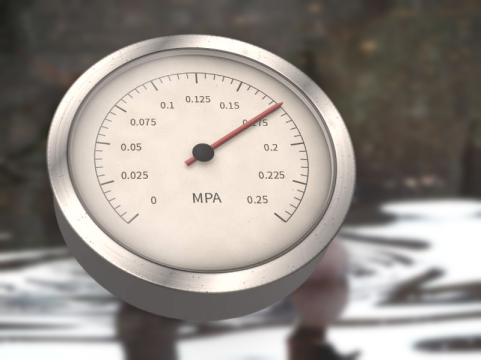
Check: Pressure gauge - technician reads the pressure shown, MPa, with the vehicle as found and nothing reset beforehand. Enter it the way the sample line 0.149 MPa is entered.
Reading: 0.175 MPa
